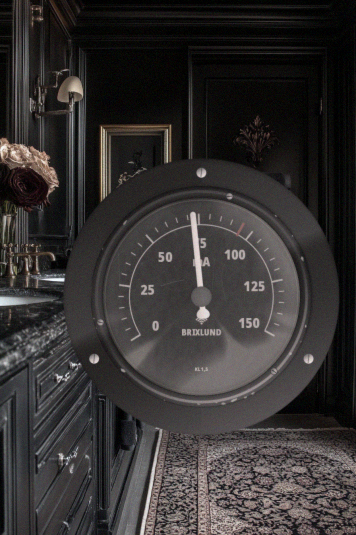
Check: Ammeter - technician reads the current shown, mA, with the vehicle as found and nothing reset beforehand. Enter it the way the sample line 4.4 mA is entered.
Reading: 72.5 mA
